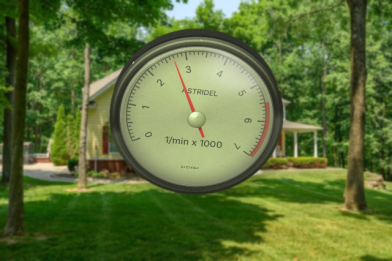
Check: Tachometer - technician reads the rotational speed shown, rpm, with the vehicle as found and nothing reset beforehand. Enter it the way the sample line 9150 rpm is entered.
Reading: 2700 rpm
